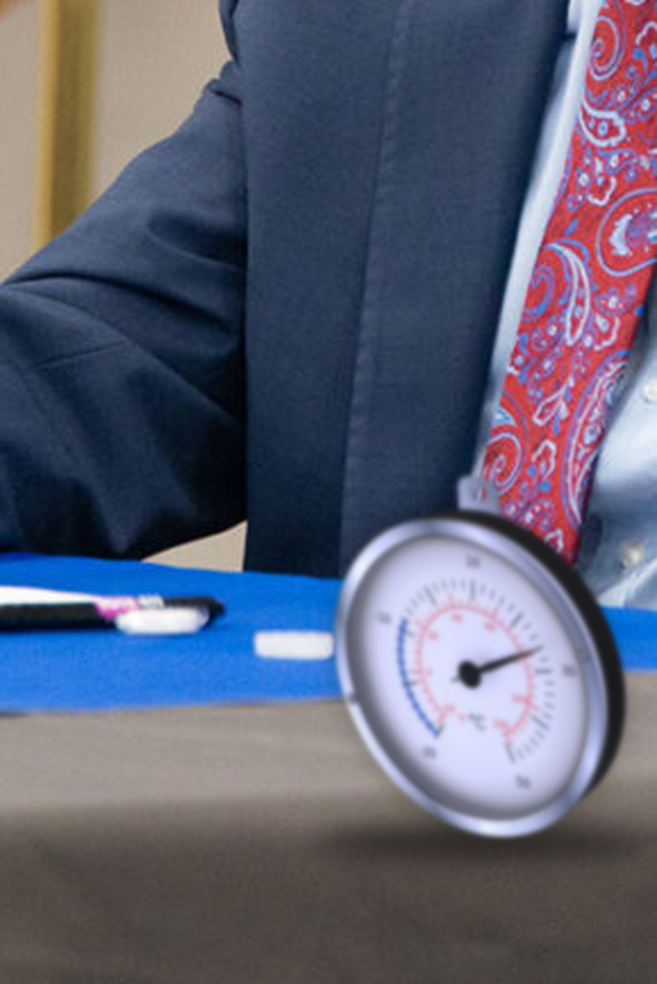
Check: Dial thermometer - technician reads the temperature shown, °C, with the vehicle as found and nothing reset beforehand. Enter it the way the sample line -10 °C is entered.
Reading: 26 °C
